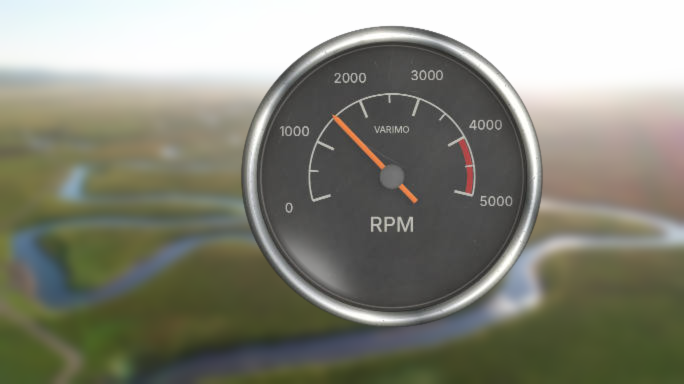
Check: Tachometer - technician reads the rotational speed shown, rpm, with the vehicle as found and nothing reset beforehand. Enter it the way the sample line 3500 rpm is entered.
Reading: 1500 rpm
